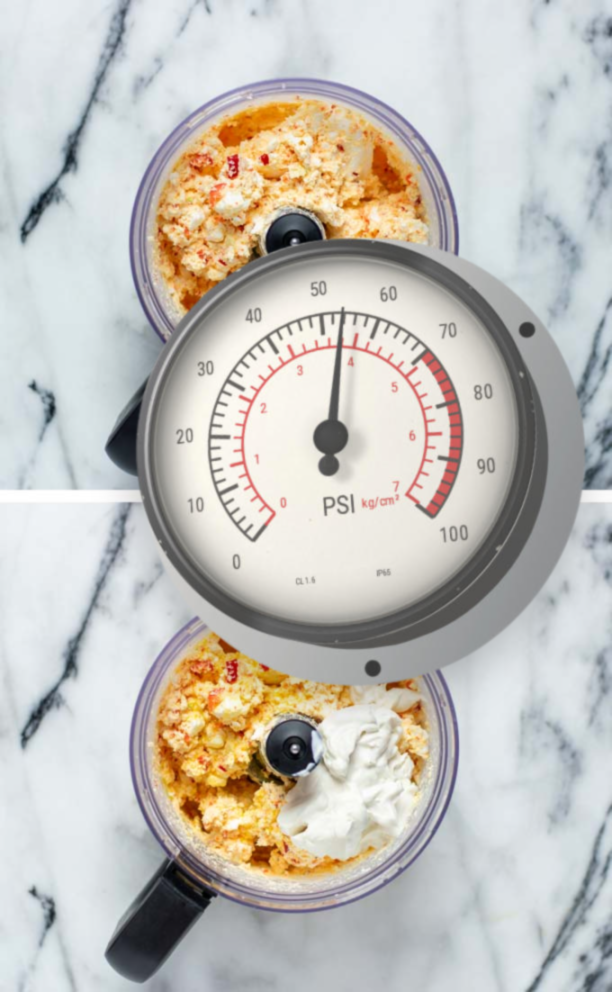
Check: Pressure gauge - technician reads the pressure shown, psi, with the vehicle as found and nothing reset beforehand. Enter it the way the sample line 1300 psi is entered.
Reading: 54 psi
